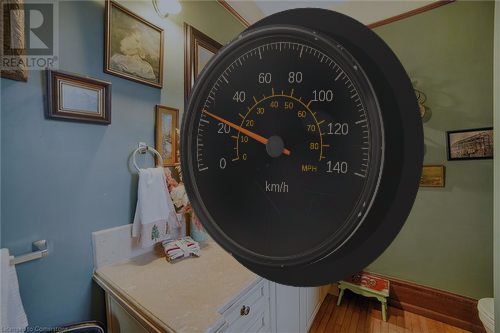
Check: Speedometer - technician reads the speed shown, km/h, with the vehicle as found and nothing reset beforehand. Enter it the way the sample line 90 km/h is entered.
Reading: 24 km/h
